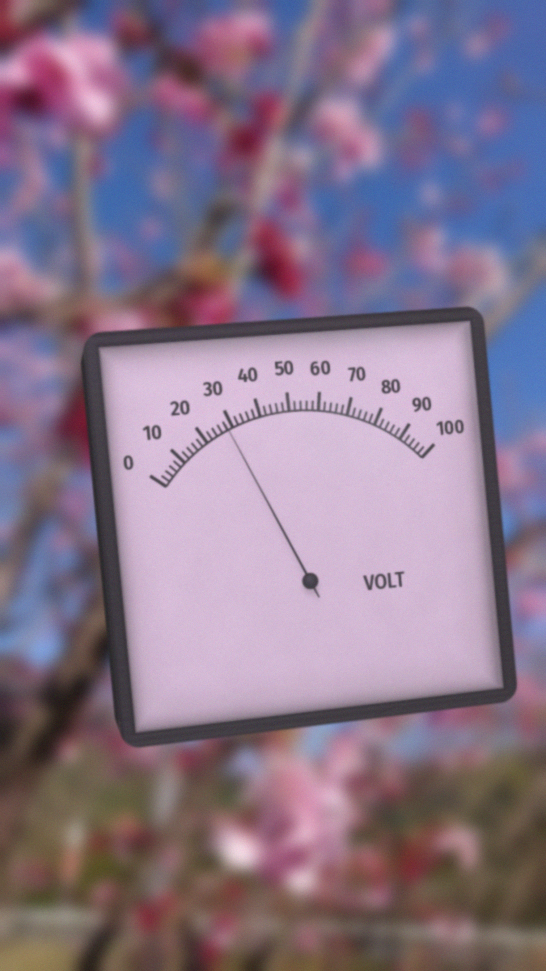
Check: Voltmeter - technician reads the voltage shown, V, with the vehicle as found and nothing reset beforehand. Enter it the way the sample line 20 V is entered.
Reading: 28 V
